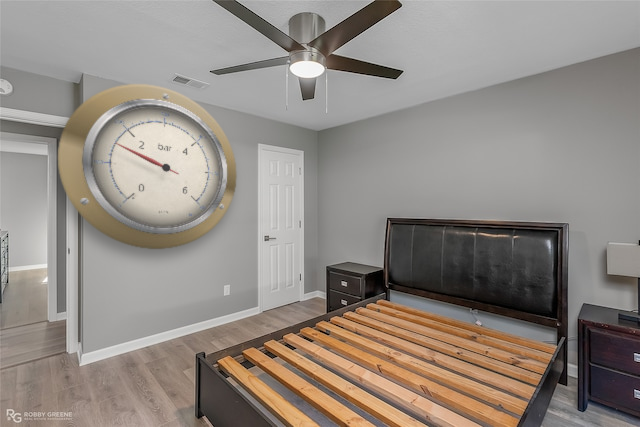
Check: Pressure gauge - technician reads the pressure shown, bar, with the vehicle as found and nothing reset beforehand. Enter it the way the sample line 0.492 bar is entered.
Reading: 1.5 bar
